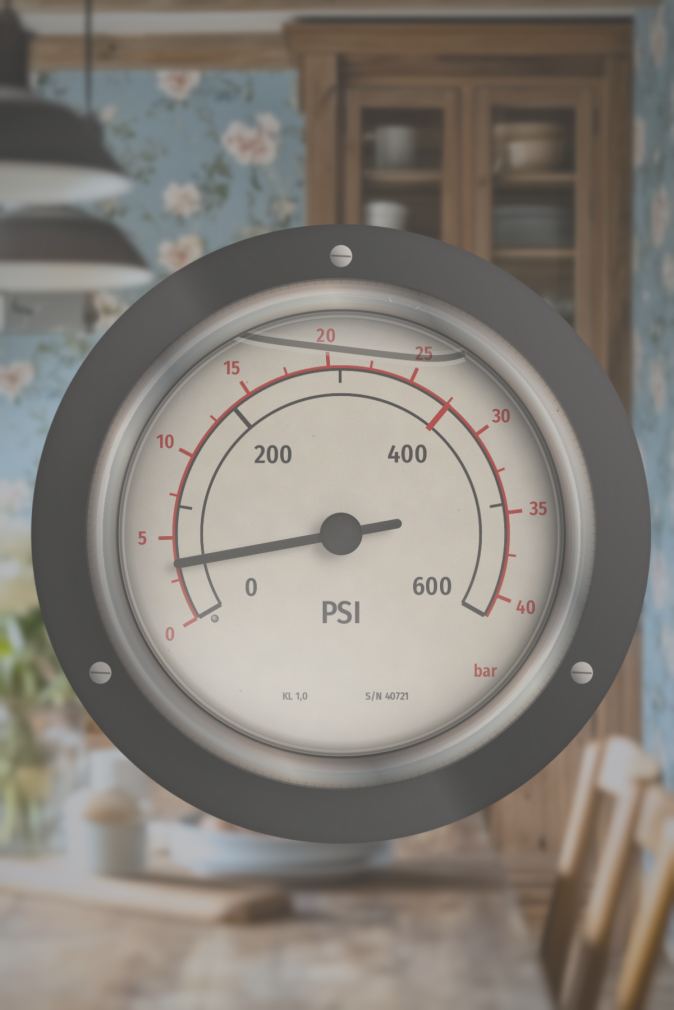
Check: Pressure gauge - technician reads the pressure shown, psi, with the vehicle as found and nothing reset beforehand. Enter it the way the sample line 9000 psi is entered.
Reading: 50 psi
